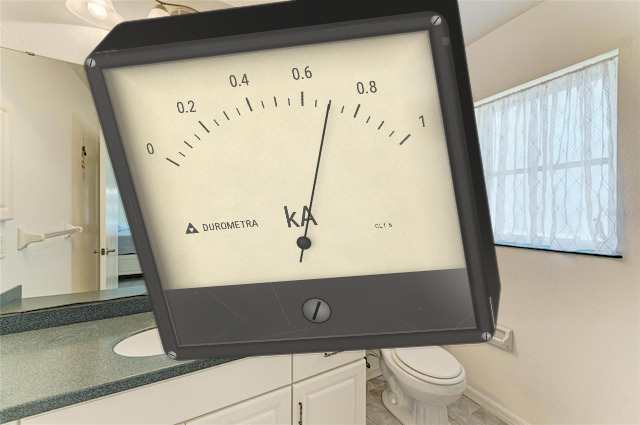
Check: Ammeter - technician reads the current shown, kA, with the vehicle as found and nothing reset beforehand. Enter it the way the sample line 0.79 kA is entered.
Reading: 0.7 kA
